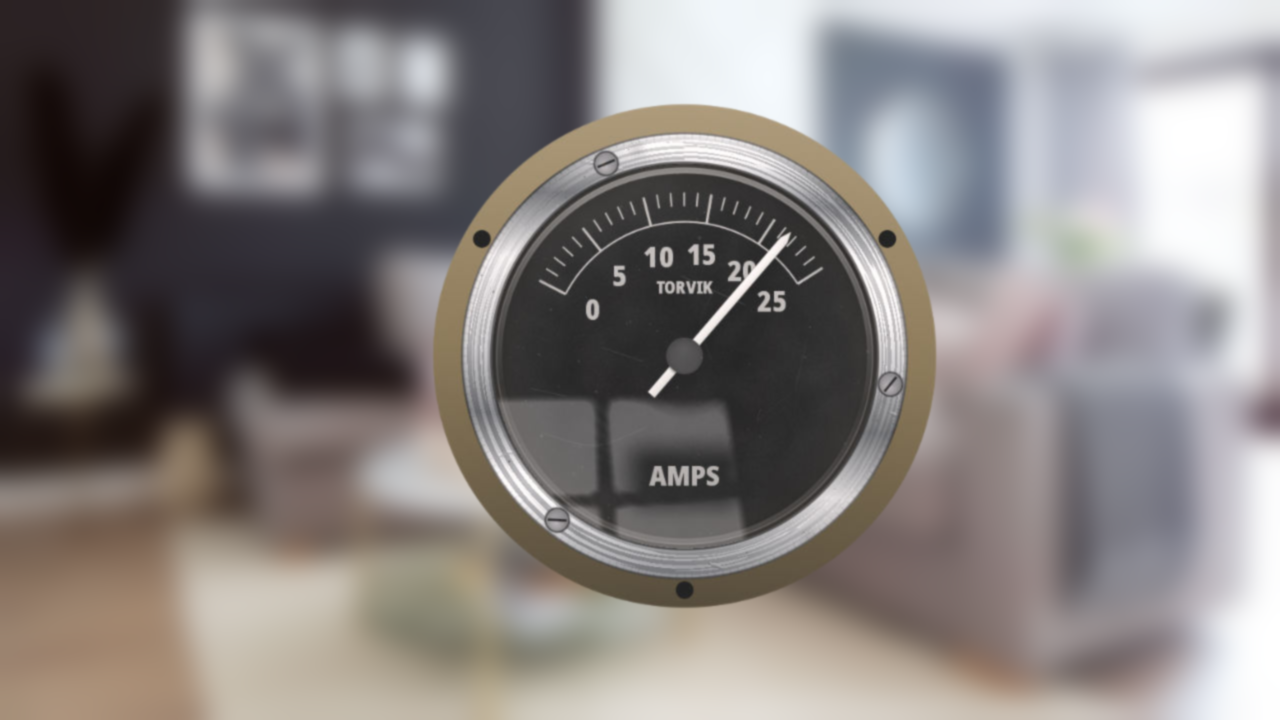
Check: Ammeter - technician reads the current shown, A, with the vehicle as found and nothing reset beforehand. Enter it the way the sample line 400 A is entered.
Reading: 21.5 A
